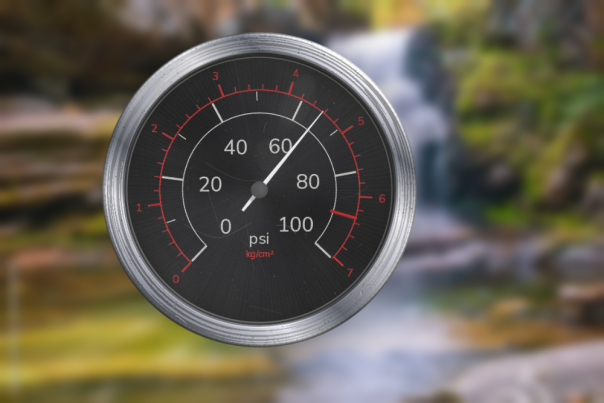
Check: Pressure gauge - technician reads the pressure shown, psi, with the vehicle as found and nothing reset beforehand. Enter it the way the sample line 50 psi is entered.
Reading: 65 psi
